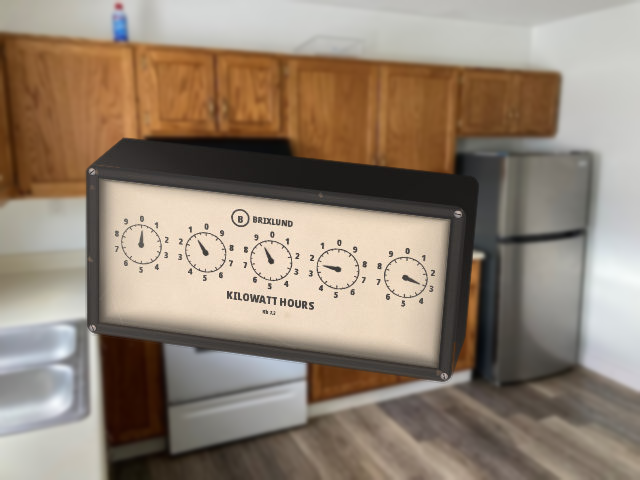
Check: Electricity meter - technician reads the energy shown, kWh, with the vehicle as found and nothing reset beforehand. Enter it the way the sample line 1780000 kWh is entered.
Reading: 923 kWh
